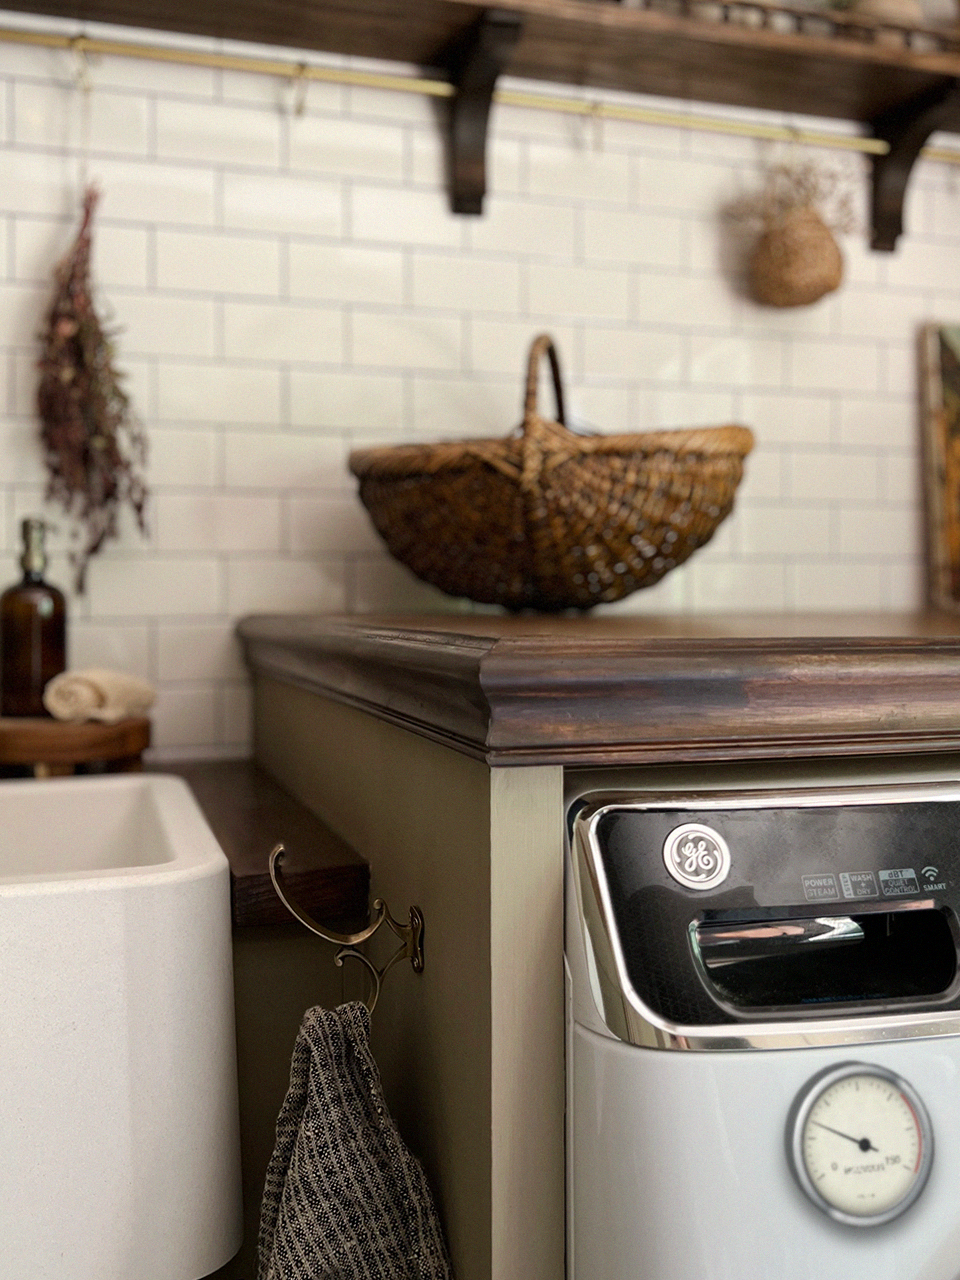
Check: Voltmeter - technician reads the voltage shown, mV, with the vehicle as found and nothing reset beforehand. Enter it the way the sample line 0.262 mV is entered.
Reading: 35 mV
